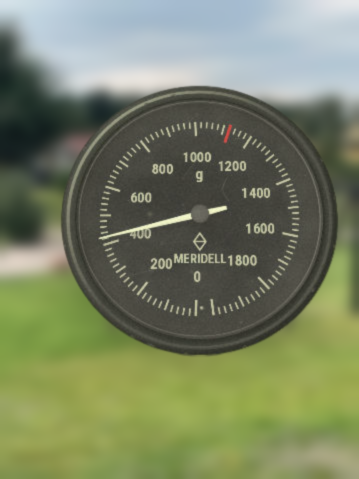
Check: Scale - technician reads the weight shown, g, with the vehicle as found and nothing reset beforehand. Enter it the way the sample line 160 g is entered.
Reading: 420 g
